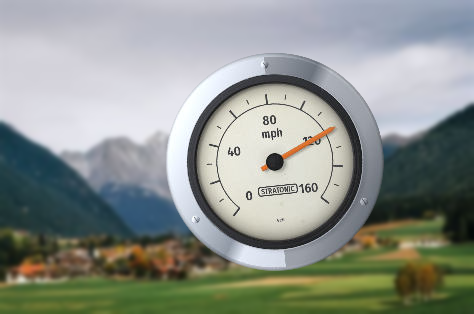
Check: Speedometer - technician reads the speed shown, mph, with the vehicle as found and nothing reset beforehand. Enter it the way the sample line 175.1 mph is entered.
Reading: 120 mph
